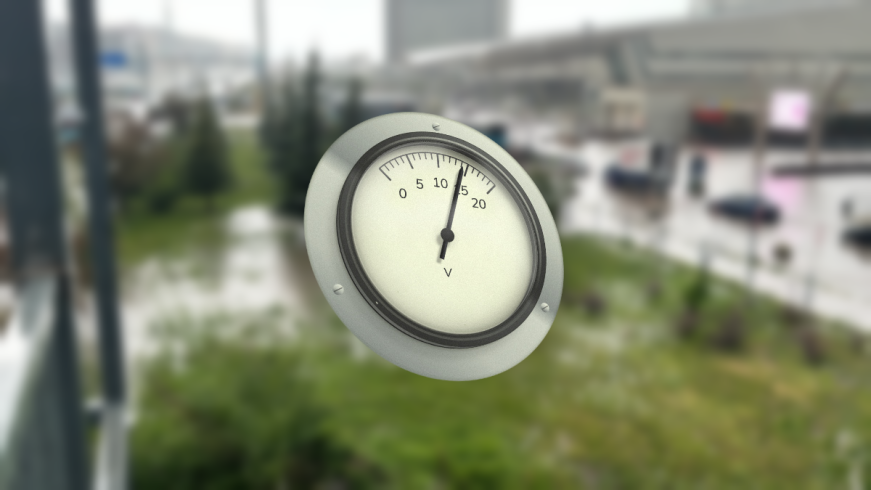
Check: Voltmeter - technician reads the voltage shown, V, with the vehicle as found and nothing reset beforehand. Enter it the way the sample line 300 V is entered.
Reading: 14 V
